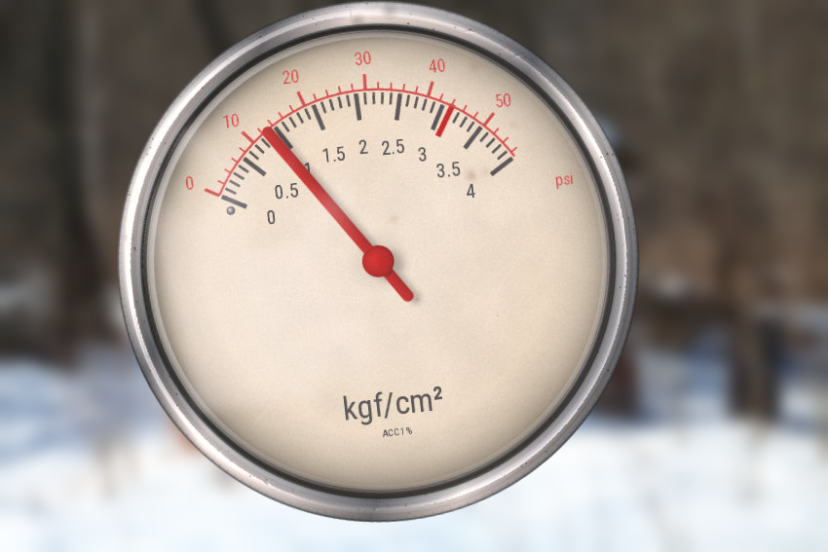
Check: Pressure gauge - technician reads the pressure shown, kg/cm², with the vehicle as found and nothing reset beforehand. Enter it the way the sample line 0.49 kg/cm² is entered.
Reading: 0.9 kg/cm²
